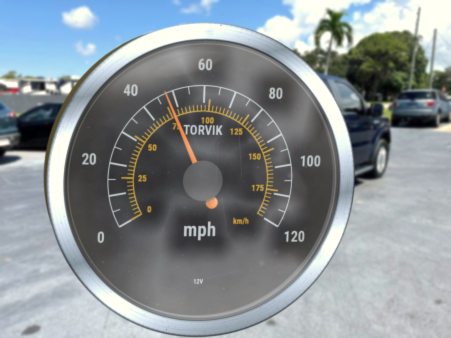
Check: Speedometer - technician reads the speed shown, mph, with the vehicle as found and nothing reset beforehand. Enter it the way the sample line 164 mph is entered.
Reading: 47.5 mph
